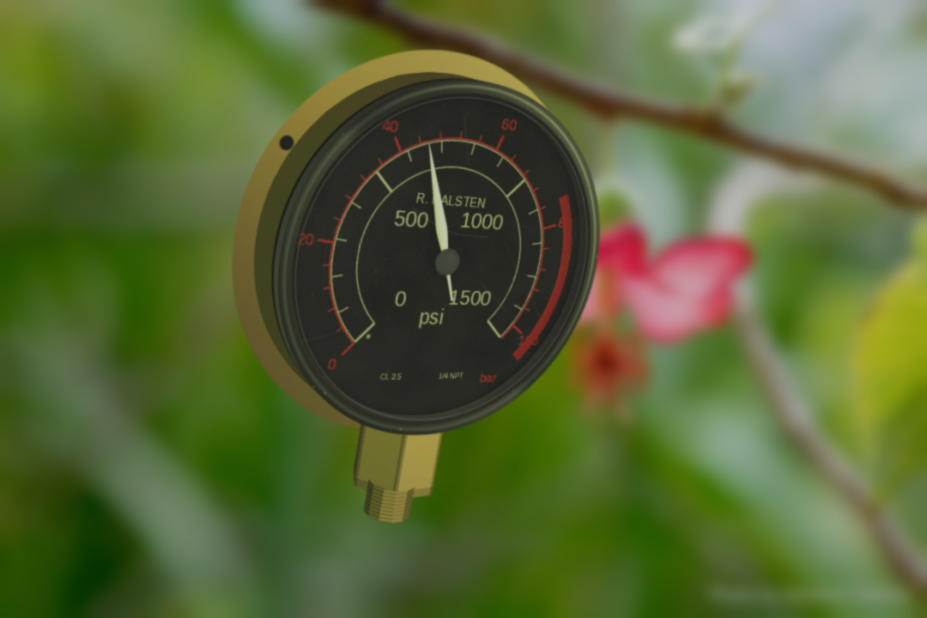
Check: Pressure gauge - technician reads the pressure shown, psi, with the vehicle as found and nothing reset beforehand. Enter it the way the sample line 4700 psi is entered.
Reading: 650 psi
